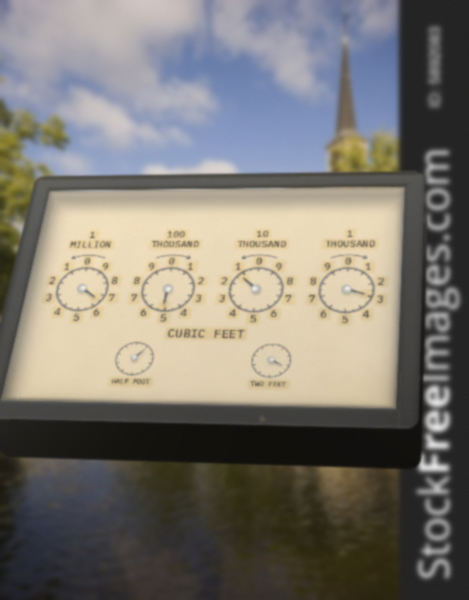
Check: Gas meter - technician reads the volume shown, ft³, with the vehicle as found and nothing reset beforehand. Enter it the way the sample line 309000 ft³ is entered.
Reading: 651300 ft³
